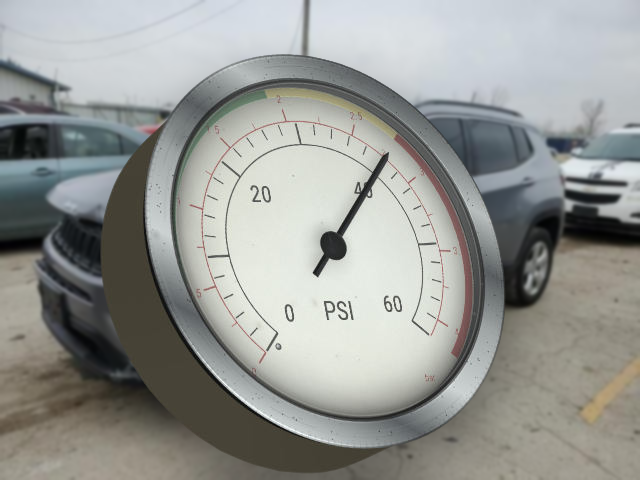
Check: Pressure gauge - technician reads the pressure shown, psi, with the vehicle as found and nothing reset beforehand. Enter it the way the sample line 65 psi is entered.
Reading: 40 psi
